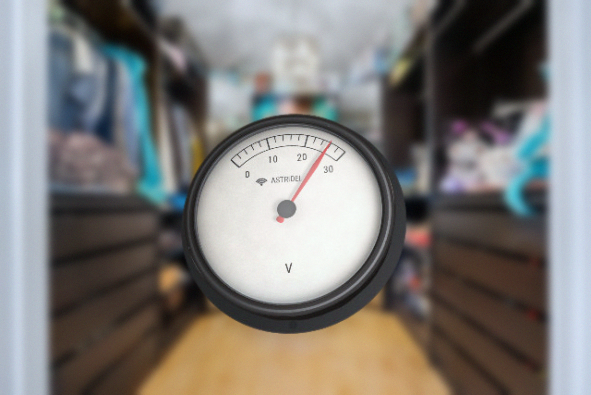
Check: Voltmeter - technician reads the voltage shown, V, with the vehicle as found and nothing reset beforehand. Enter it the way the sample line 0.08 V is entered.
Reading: 26 V
